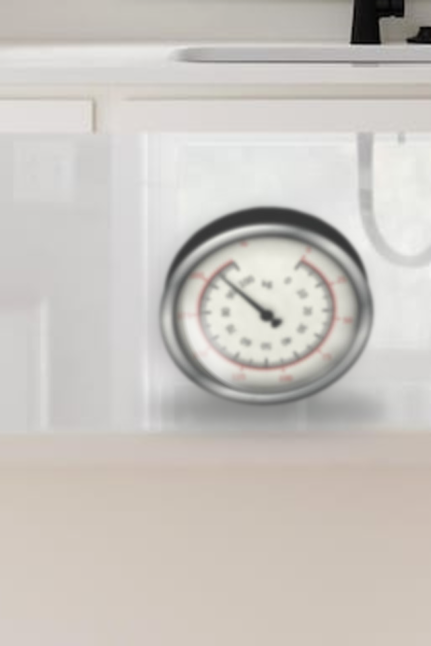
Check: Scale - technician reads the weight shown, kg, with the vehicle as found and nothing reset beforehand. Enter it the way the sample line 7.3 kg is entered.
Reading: 95 kg
